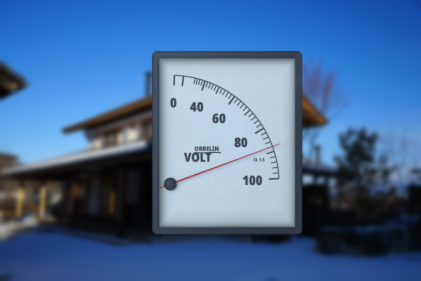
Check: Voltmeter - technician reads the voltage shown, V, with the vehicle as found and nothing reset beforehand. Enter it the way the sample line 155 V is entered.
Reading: 88 V
